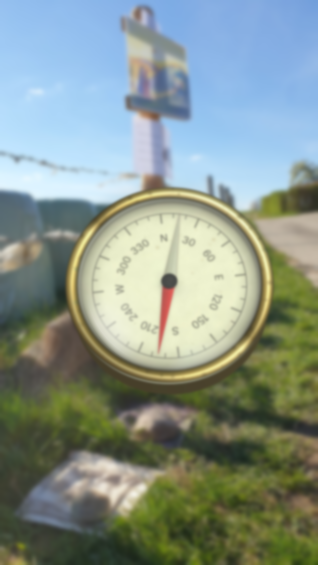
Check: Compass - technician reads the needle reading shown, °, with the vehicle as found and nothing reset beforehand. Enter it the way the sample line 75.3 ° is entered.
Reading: 195 °
